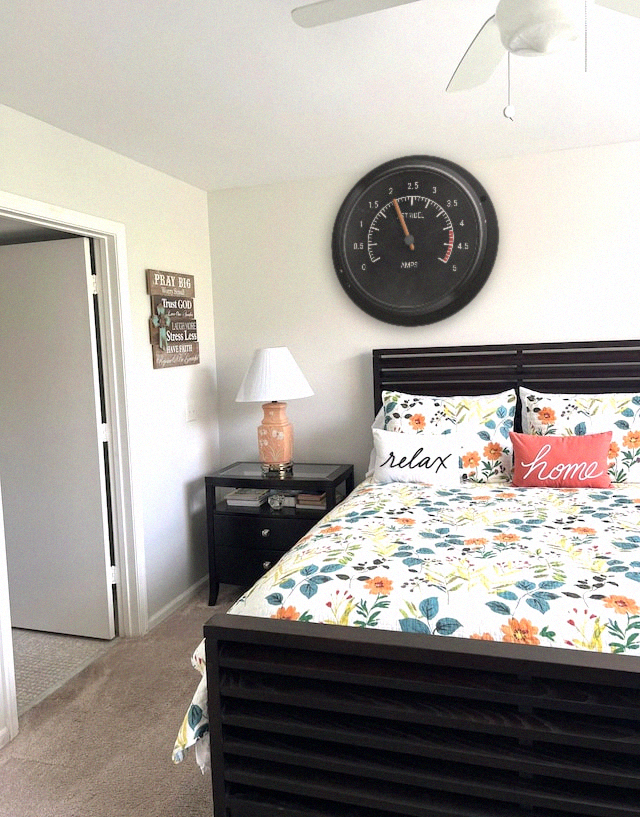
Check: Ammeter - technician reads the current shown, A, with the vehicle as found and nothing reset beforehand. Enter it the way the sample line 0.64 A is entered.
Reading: 2 A
